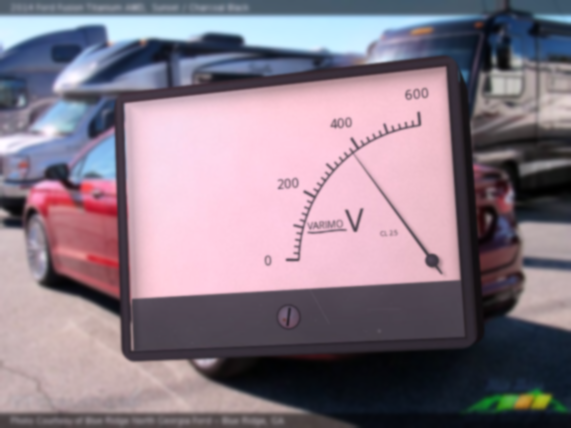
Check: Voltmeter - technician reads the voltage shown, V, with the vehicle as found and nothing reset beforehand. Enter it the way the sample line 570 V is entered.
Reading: 380 V
